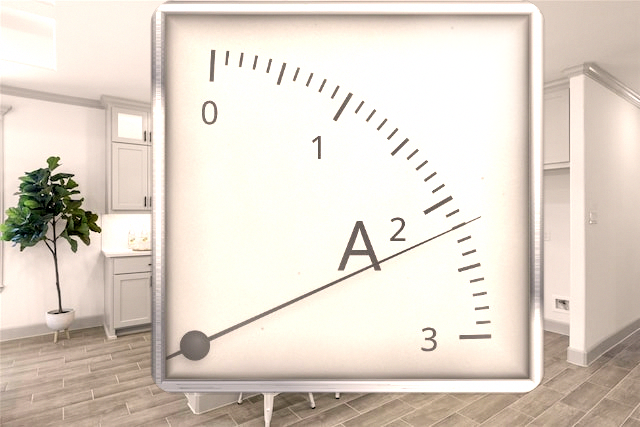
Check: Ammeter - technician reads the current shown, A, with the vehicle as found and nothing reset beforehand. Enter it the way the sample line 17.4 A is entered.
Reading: 2.2 A
